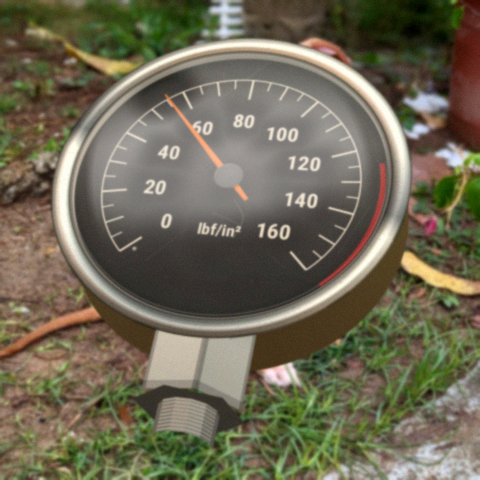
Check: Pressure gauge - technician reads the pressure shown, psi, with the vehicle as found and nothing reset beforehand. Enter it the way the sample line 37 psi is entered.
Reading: 55 psi
